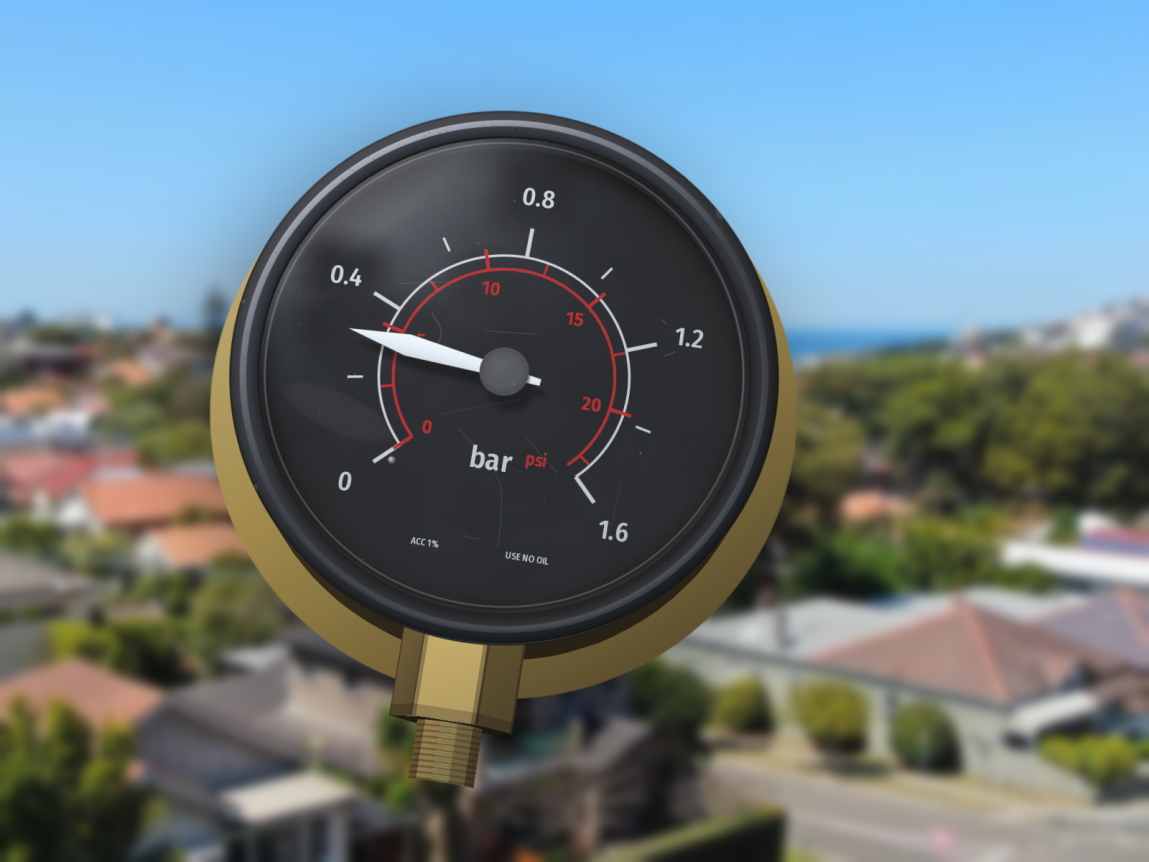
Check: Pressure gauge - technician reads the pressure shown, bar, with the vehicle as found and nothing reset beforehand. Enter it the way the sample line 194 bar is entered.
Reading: 0.3 bar
